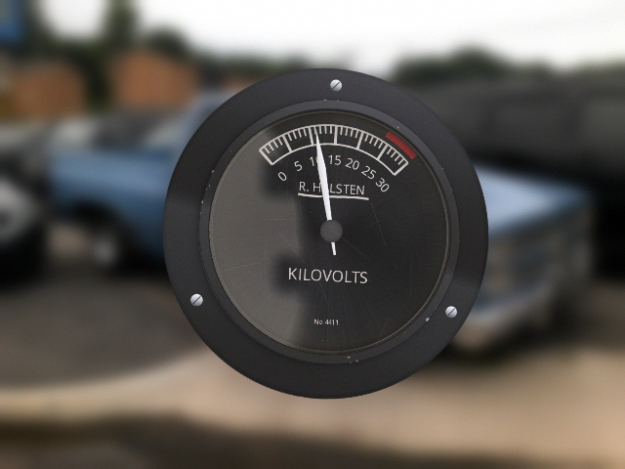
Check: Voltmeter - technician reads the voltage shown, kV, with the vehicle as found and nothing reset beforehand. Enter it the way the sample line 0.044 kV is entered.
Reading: 11 kV
